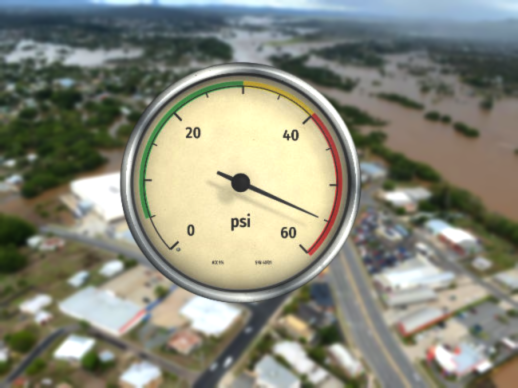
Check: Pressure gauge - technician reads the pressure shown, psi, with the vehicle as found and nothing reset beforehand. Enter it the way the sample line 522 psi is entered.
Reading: 55 psi
